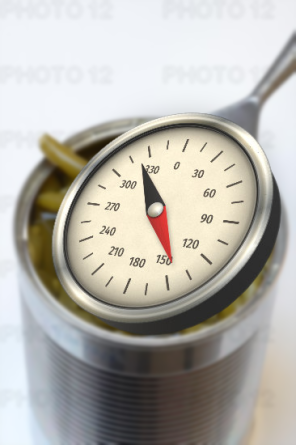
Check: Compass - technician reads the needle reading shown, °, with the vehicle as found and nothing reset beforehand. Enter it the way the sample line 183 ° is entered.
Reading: 142.5 °
